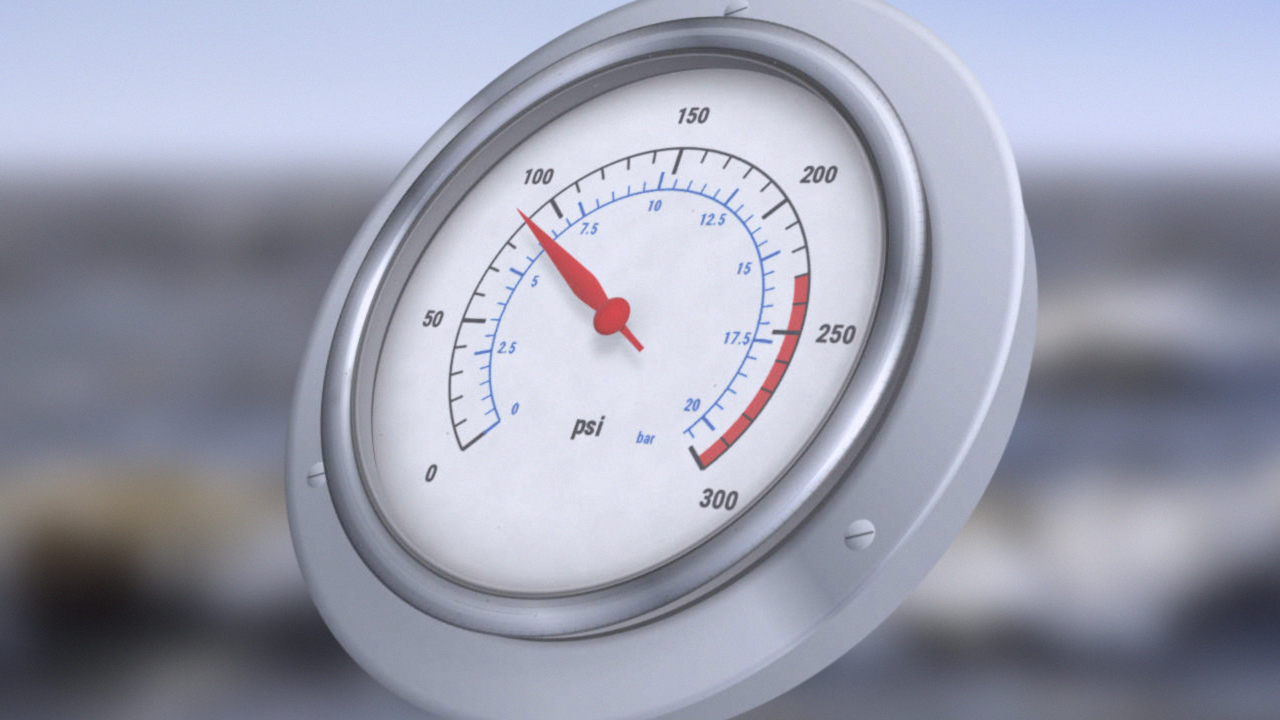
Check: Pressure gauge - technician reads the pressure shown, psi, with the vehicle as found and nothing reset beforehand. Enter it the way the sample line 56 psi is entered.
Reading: 90 psi
